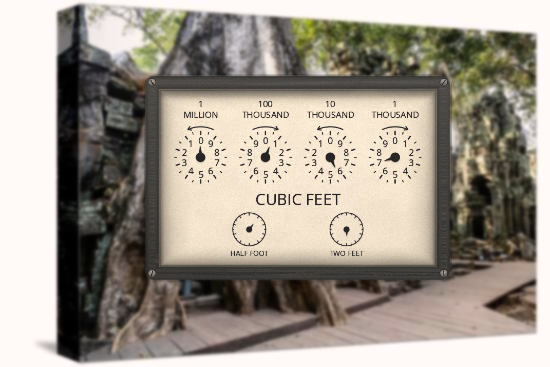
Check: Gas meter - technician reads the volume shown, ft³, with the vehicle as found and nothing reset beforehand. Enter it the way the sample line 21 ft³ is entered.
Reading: 5700 ft³
